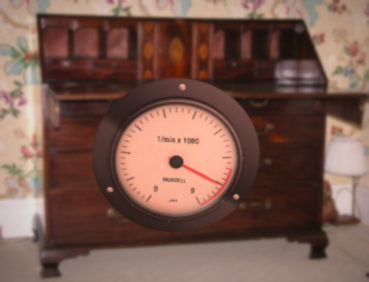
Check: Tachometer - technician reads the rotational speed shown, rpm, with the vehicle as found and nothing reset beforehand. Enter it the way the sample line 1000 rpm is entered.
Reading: 8000 rpm
